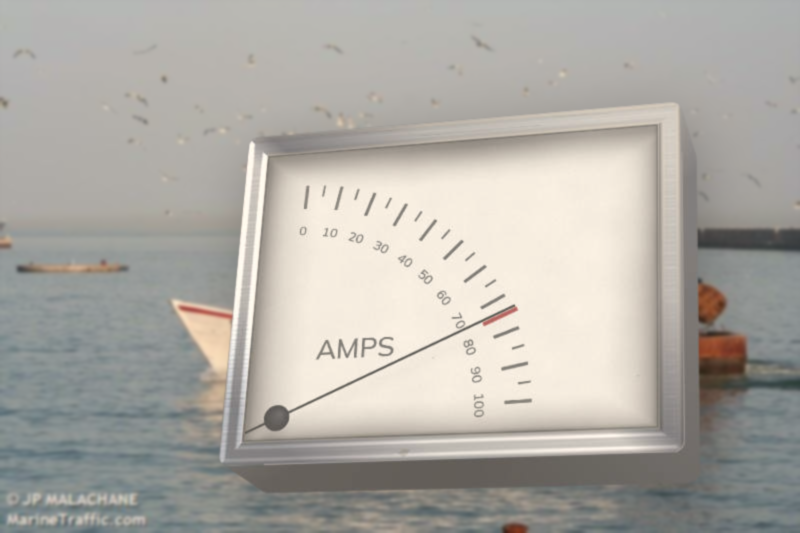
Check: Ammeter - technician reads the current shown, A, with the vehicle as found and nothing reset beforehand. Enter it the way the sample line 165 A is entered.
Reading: 75 A
